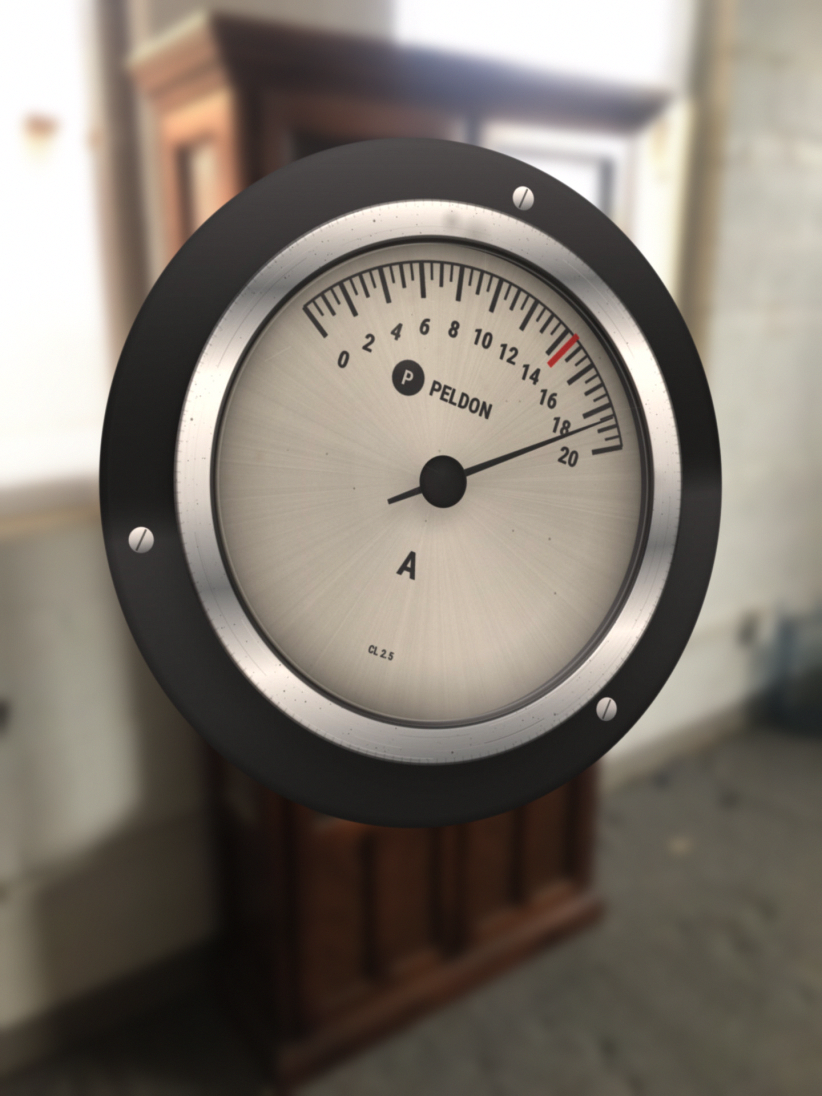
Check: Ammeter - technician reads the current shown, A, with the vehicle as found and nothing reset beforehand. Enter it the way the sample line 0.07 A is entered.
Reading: 18.5 A
